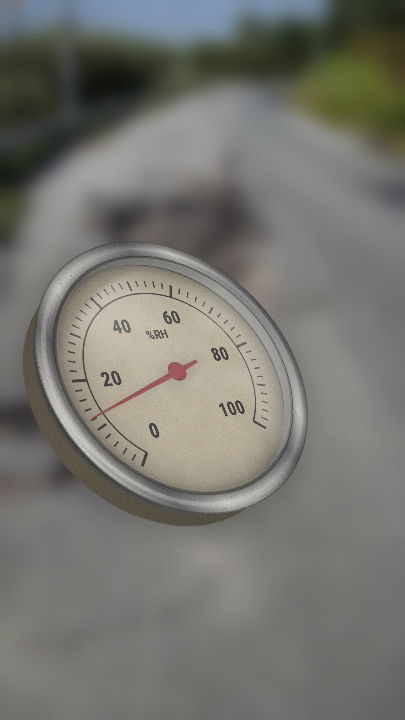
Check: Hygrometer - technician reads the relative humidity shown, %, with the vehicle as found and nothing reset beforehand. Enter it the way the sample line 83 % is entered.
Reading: 12 %
